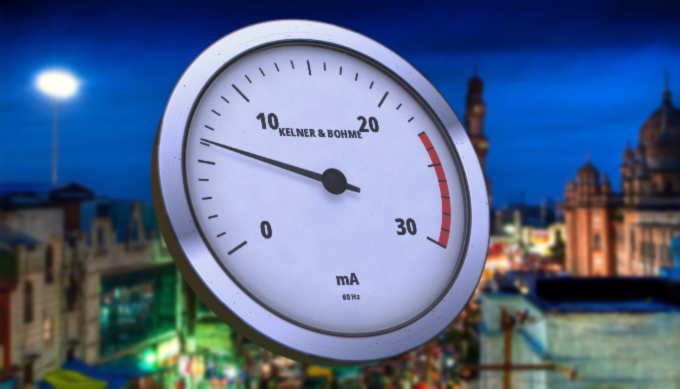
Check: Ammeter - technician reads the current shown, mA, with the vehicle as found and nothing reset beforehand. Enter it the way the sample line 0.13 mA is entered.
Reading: 6 mA
